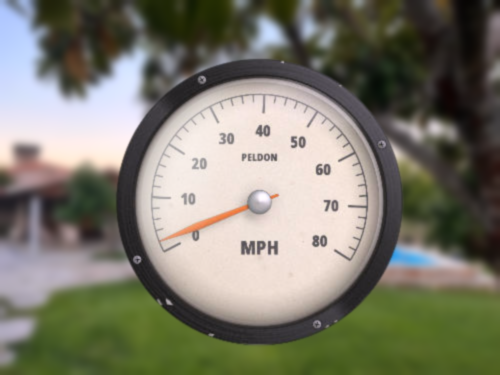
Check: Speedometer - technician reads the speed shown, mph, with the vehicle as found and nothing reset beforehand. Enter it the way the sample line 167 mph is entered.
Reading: 2 mph
